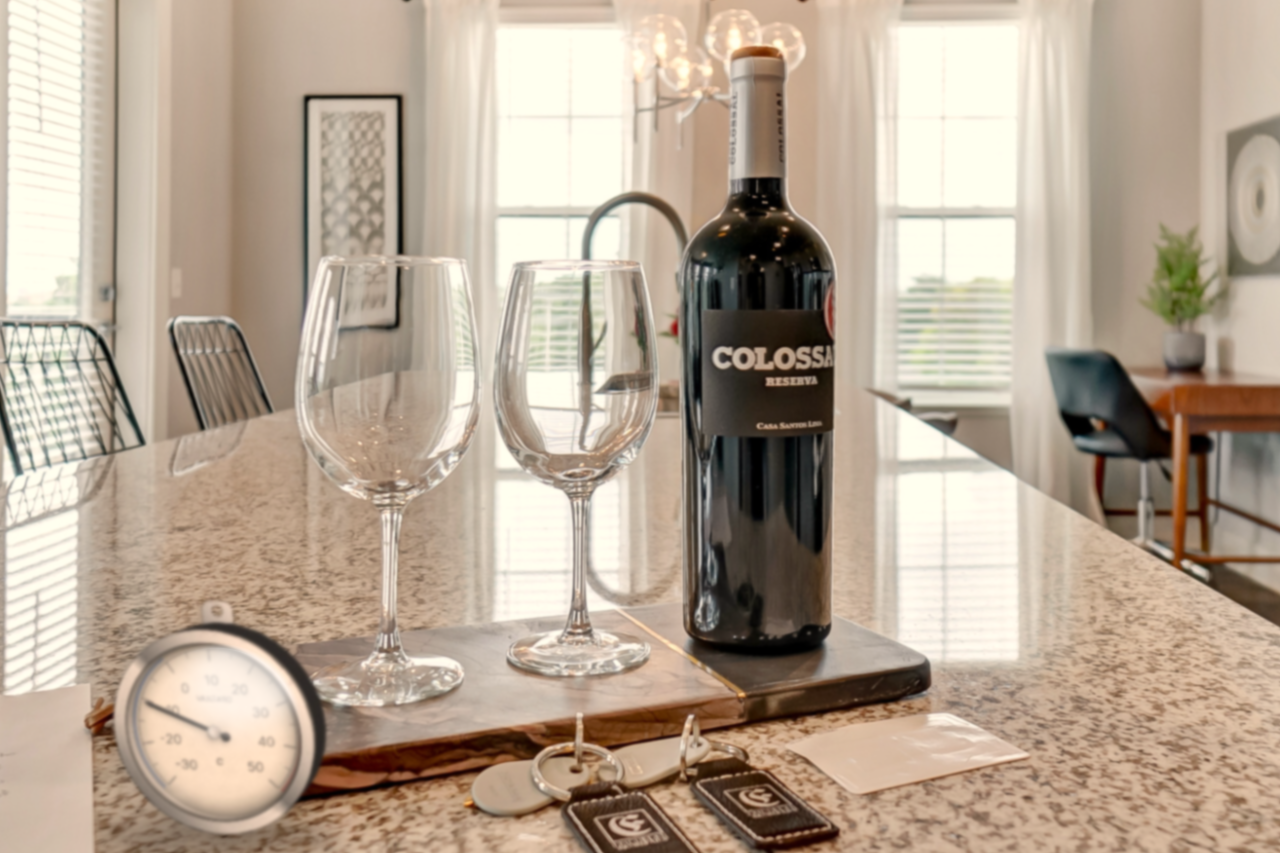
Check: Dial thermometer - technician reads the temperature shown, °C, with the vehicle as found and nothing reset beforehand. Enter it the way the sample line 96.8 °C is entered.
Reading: -10 °C
